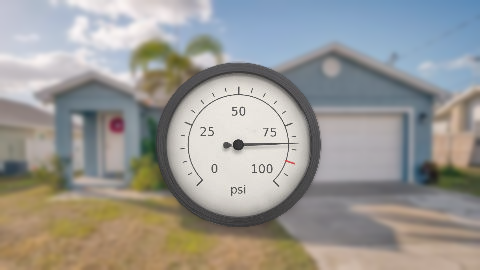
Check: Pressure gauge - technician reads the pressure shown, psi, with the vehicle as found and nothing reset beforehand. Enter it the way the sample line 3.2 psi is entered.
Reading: 82.5 psi
